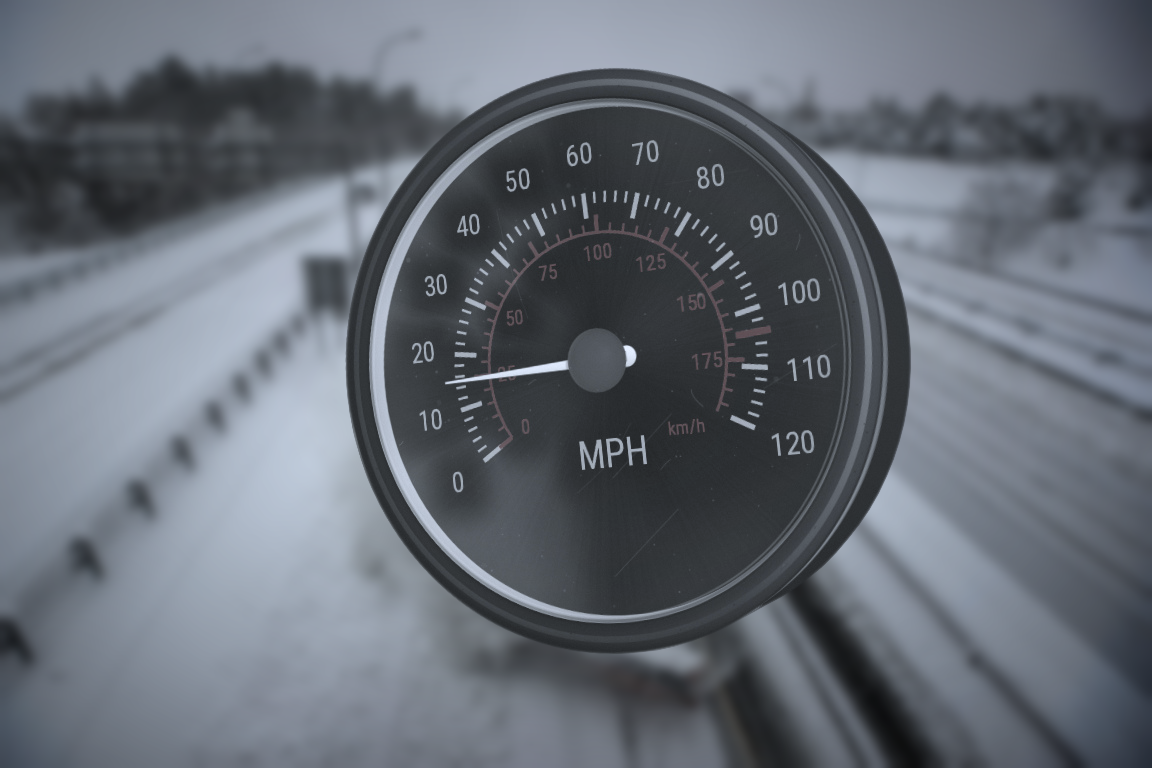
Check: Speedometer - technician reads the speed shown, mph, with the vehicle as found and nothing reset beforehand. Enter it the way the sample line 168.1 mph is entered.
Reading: 15 mph
